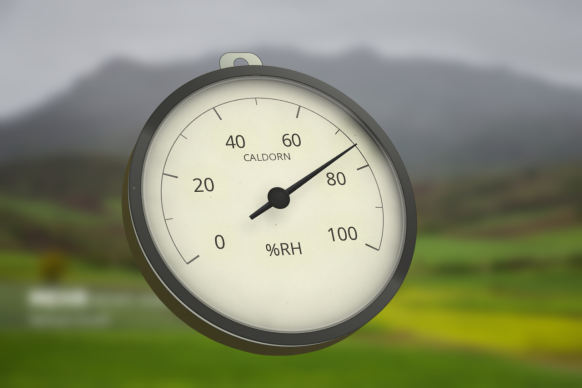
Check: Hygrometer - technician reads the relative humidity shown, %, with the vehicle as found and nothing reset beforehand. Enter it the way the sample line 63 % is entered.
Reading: 75 %
